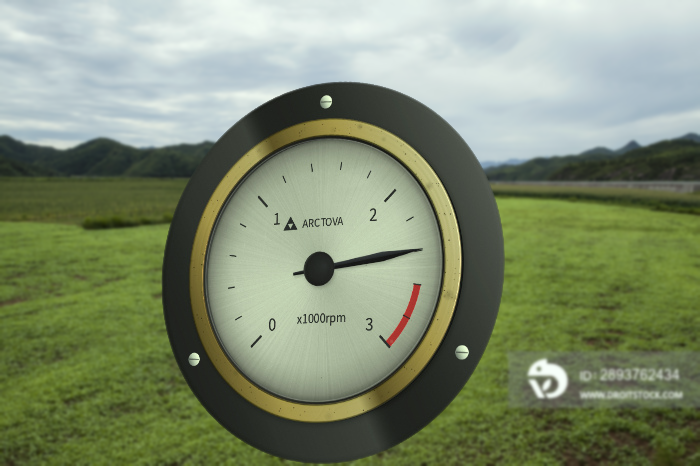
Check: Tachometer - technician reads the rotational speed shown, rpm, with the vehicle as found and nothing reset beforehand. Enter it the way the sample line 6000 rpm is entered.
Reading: 2400 rpm
